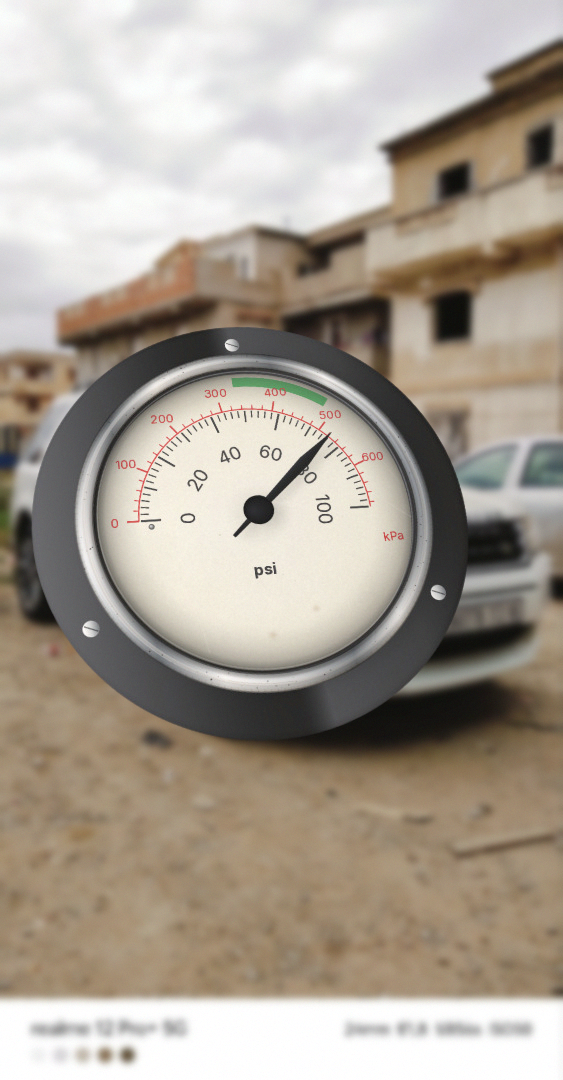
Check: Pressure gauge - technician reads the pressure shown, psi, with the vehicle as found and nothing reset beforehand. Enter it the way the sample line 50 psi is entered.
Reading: 76 psi
